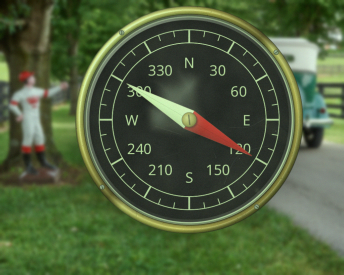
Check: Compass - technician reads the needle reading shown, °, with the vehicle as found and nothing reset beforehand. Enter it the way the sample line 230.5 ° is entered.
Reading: 120 °
